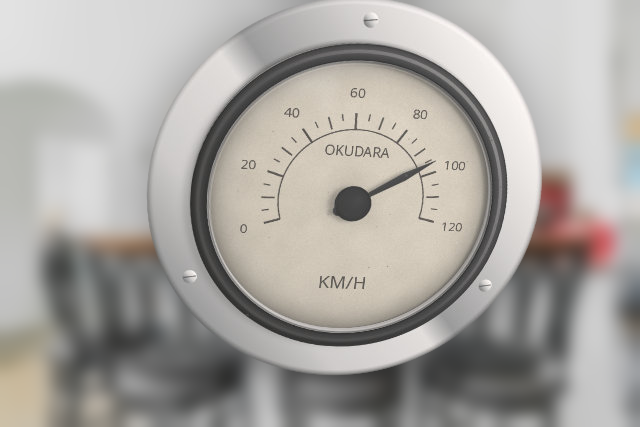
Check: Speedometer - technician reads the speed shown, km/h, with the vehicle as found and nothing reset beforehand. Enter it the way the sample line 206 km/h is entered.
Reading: 95 km/h
